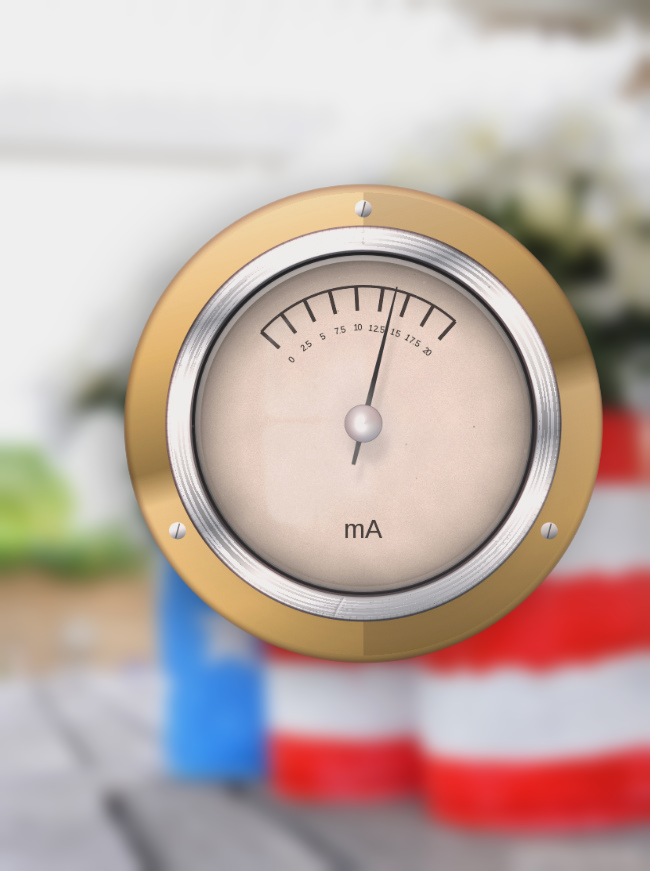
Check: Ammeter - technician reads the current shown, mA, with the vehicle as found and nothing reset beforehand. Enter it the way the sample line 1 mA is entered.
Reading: 13.75 mA
